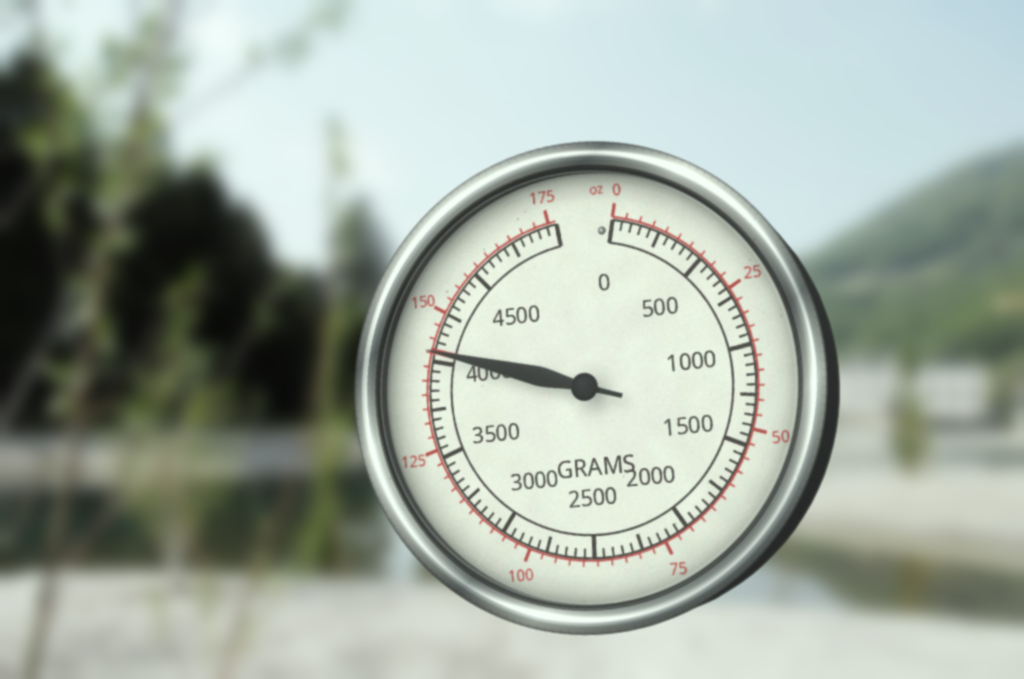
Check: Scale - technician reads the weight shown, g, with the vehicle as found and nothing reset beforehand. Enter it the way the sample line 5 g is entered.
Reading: 4050 g
